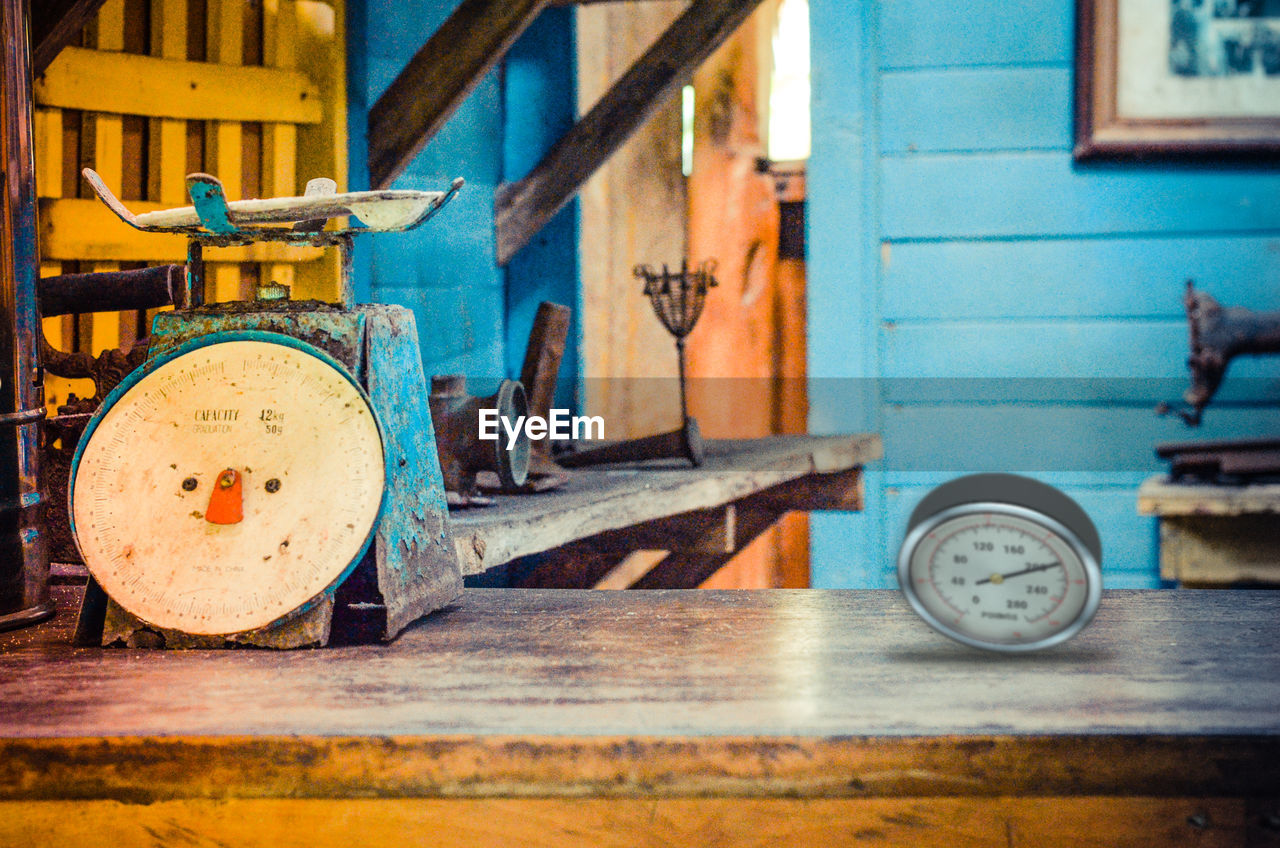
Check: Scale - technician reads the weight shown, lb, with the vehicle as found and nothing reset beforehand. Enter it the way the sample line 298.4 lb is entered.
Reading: 200 lb
